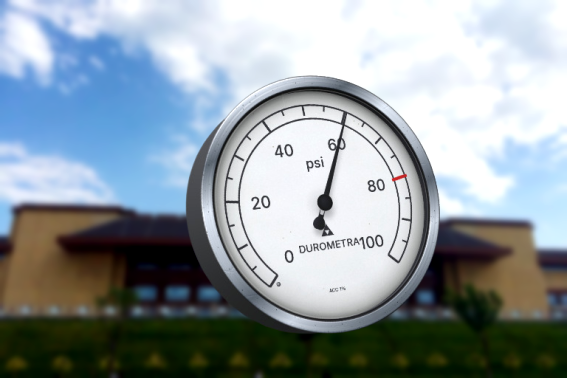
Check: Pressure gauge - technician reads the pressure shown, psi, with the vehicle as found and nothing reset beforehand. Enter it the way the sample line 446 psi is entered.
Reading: 60 psi
